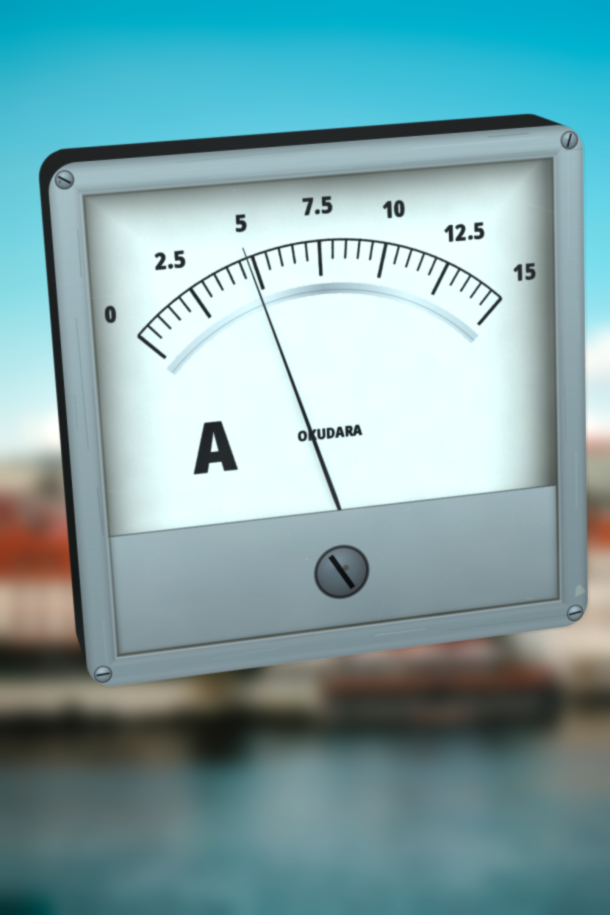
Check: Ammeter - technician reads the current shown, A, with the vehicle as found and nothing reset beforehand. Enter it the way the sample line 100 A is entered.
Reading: 4.75 A
